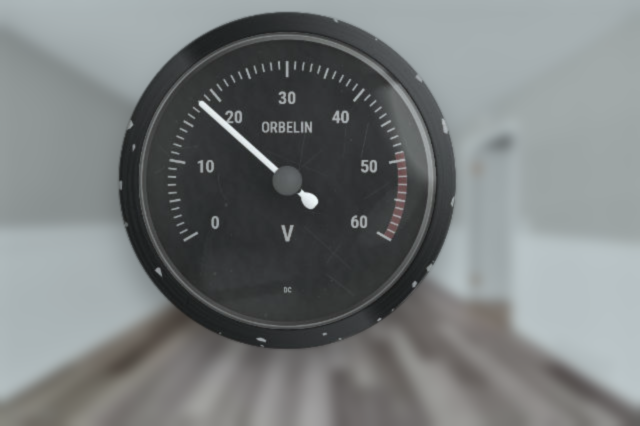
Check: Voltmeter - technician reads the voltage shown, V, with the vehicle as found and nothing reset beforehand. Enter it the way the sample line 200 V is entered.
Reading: 18 V
